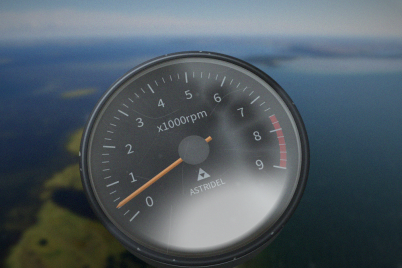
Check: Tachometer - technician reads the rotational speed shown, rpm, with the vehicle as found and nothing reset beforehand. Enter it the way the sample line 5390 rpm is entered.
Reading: 400 rpm
